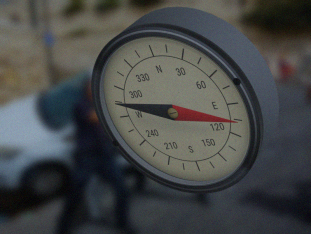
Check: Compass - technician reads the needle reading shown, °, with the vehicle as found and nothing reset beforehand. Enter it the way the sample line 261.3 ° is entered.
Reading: 105 °
